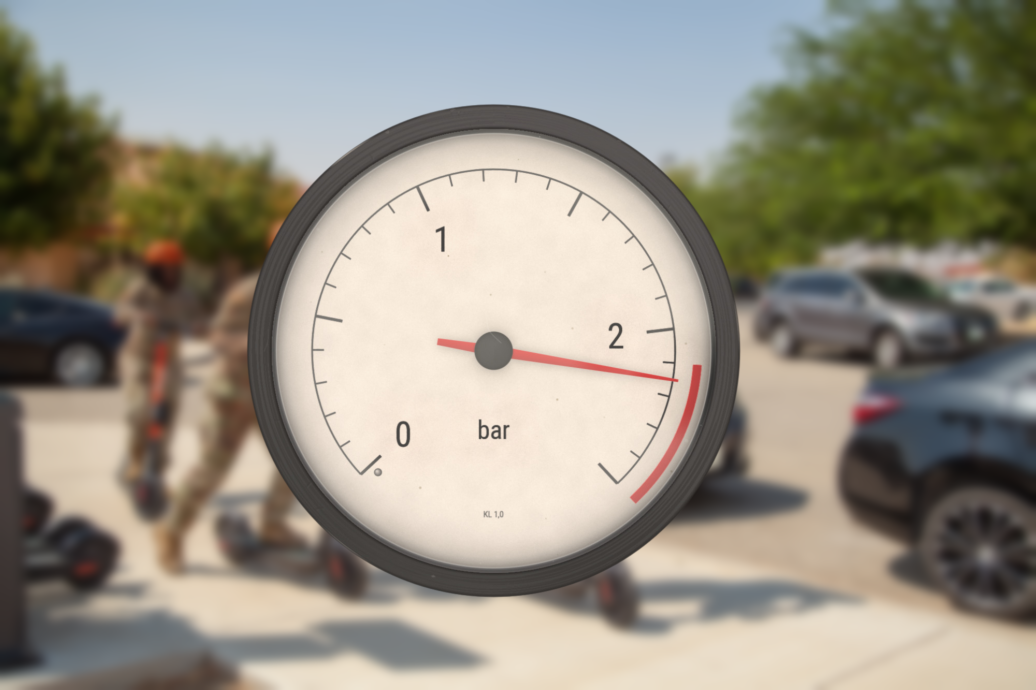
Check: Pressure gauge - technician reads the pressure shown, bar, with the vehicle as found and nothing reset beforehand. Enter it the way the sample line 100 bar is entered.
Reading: 2.15 bar
